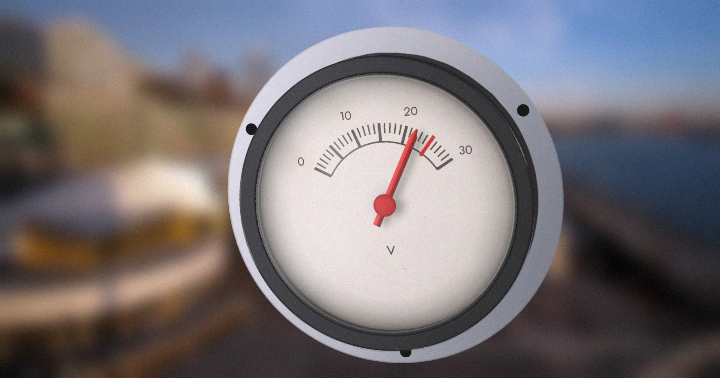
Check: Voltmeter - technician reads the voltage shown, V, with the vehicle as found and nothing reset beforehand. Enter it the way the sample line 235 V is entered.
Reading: 22 V
